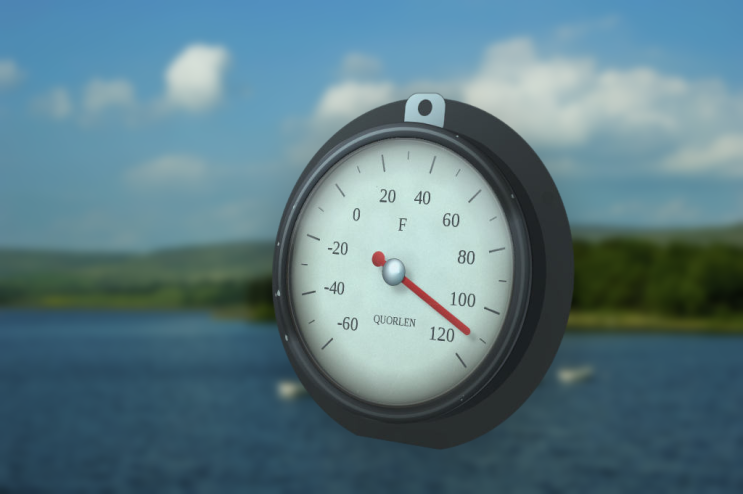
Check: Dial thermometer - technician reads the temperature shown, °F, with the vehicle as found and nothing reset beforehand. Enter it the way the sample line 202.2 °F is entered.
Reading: 110 °F
